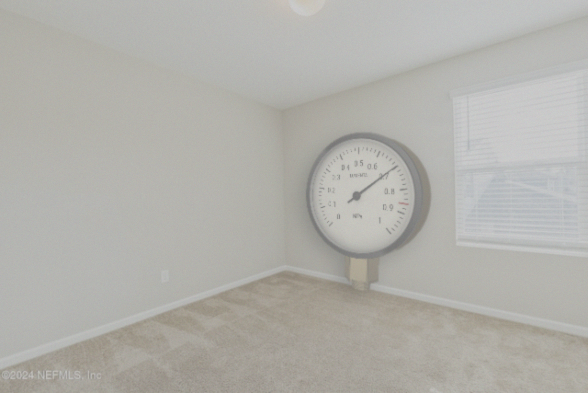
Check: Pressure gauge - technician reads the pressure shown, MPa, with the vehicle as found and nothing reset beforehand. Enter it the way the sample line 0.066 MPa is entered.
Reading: 0.7 MPa
